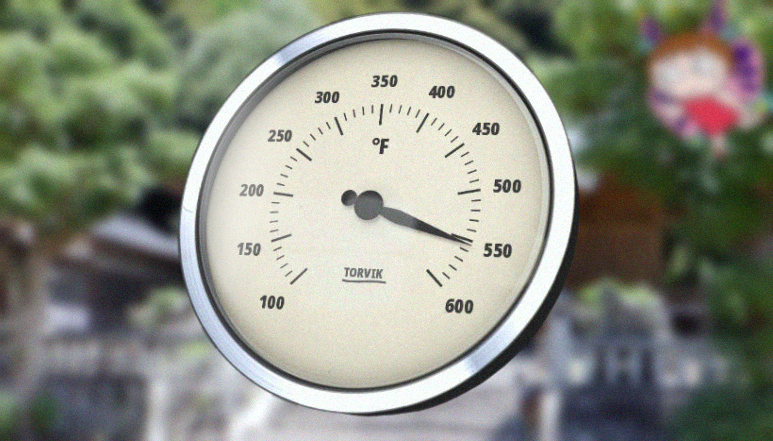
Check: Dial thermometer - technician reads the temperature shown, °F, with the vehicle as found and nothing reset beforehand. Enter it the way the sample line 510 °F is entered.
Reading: 555 °F
